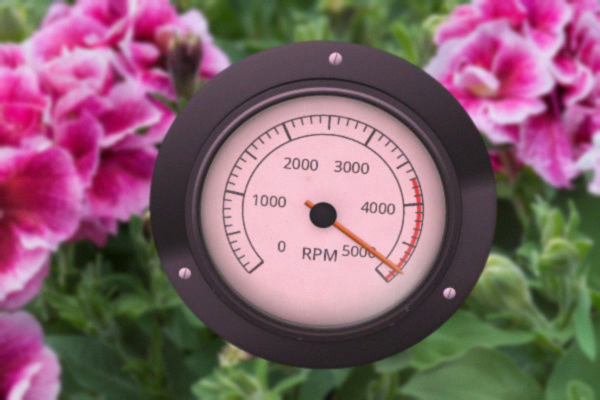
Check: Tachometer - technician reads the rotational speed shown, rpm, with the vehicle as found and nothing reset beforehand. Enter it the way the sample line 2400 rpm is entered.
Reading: 4800 rpm
